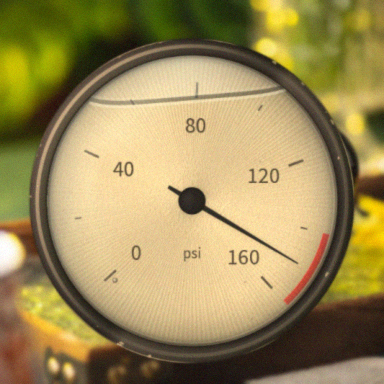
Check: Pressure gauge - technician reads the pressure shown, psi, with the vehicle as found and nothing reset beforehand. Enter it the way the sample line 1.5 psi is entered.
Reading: 150 psi
